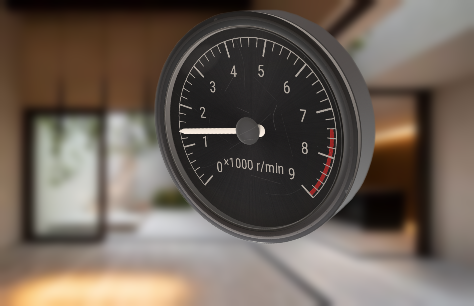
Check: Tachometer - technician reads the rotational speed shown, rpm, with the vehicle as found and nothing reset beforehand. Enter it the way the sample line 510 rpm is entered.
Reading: 1400 rpm
